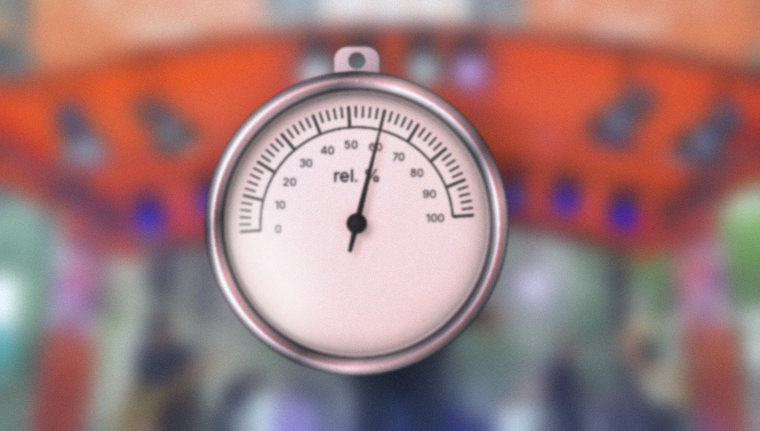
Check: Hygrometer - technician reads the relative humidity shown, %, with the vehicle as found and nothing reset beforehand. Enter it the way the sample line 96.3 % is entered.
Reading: 60 %
